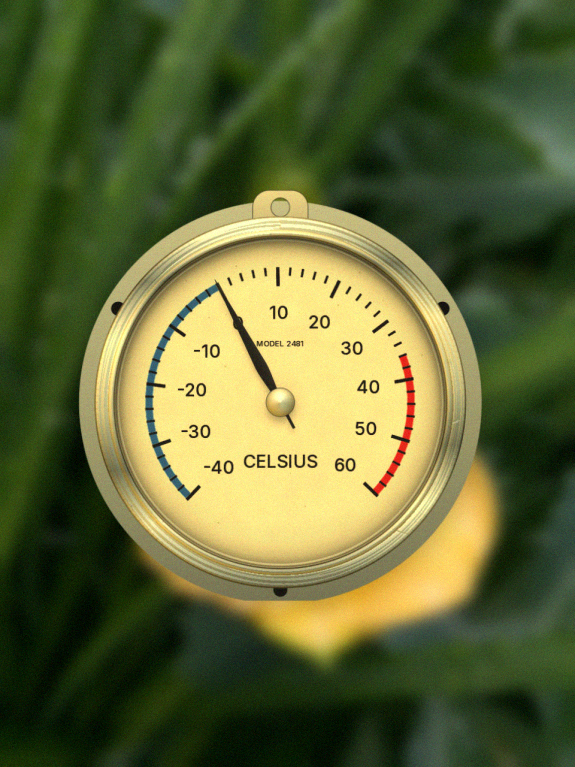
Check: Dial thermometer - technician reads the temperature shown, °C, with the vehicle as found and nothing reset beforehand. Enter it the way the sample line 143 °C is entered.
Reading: 0 °C
